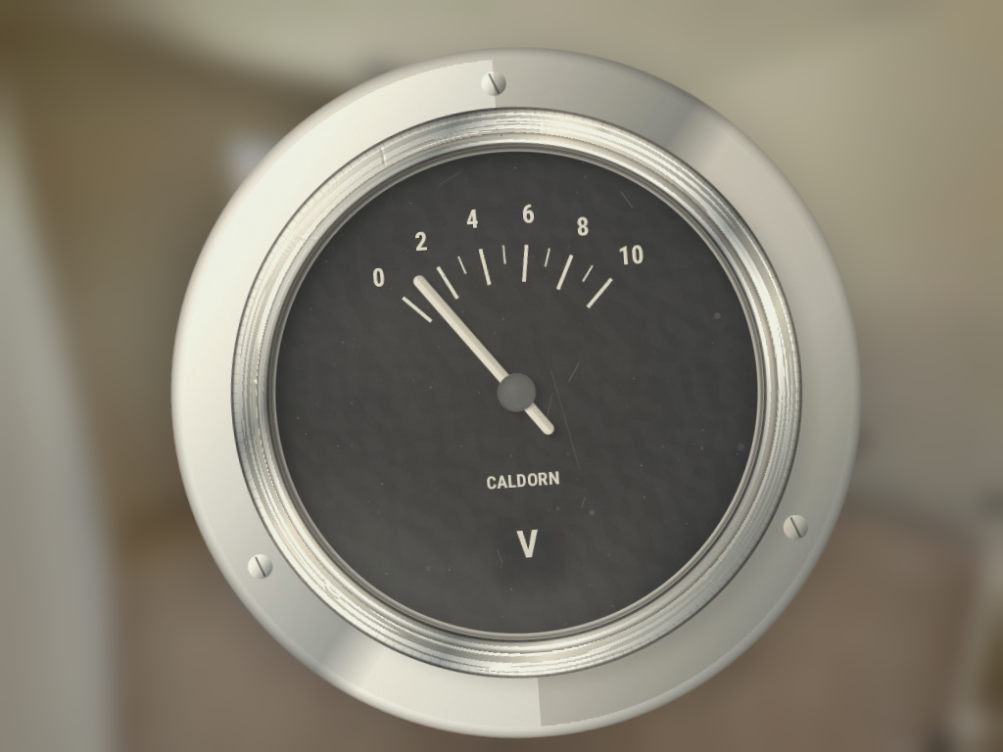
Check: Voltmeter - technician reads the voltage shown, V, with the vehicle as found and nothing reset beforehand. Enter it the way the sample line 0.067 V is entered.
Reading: 1 V
